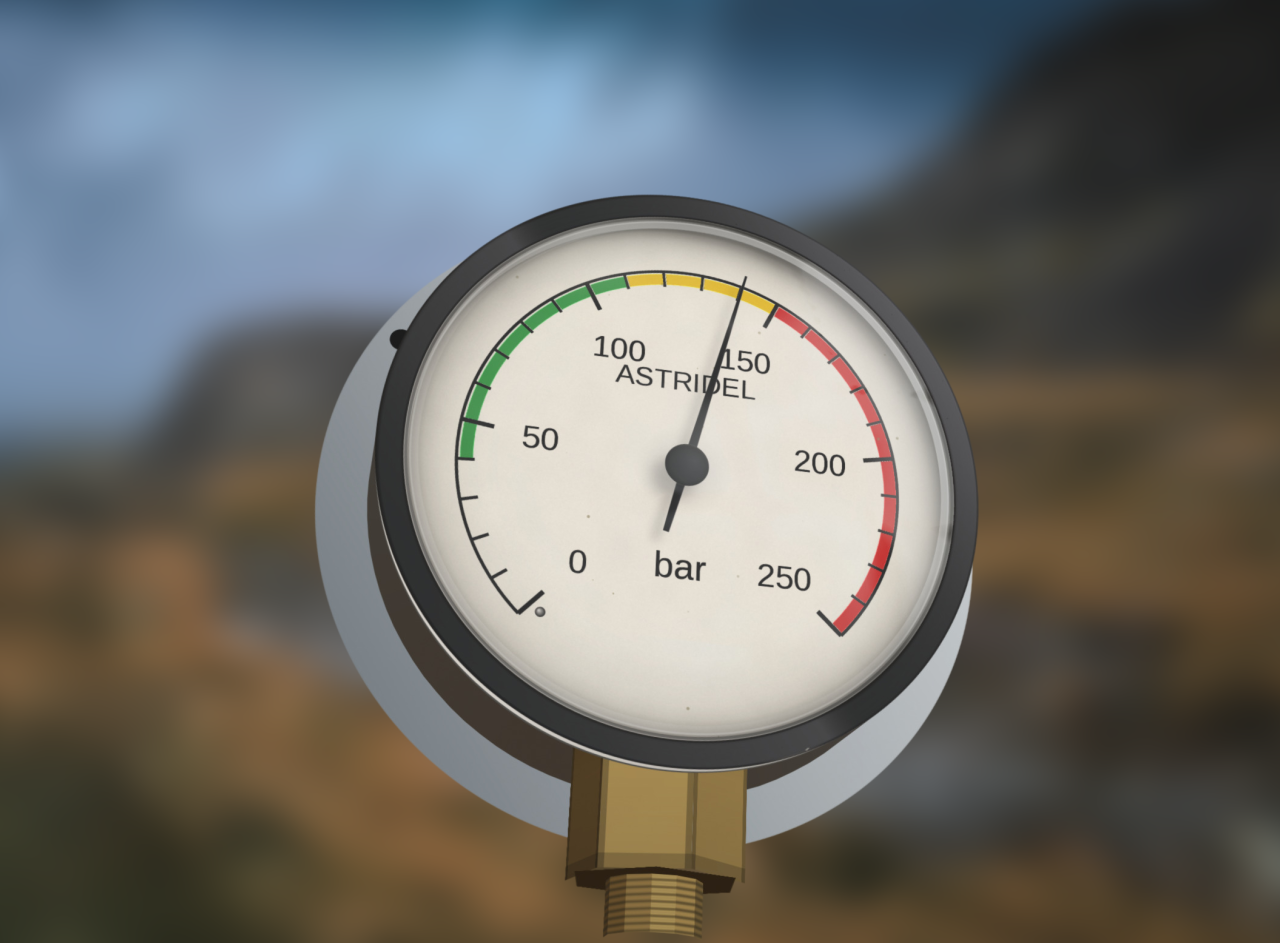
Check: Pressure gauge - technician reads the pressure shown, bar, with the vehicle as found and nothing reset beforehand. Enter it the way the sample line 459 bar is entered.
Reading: 140 bar
